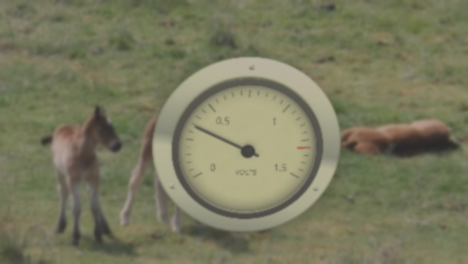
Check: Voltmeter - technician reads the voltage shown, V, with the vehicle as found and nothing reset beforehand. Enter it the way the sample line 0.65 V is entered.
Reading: 0.35 V
